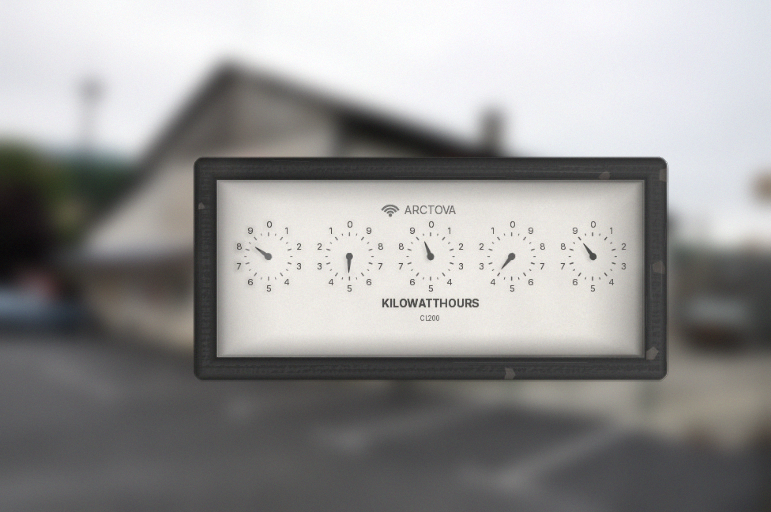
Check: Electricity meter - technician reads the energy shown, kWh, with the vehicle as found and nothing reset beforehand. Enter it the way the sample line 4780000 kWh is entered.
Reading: 84939 kWh
